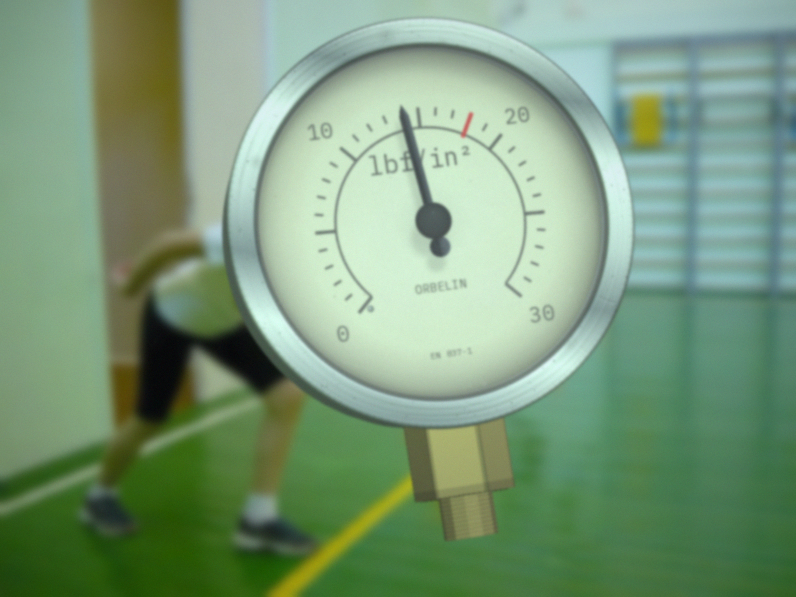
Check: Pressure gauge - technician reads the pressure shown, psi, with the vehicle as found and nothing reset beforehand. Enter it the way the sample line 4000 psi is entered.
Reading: 14 psi
